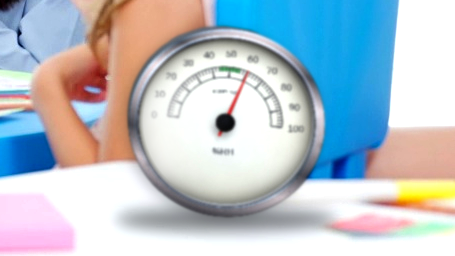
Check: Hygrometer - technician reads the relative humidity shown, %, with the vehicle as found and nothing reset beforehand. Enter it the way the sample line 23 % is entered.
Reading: 60 %
